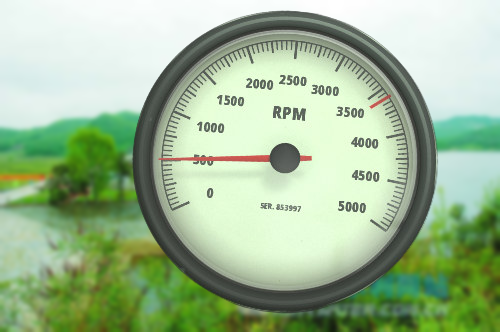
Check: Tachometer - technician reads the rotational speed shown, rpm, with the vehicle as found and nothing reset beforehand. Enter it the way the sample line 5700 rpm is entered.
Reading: 500 rpm
